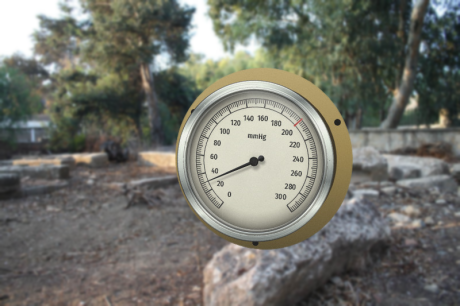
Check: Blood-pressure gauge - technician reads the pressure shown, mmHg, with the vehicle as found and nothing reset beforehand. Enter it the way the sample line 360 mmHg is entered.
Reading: 30 mmHg
